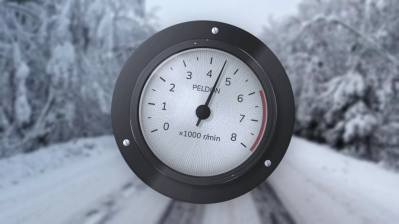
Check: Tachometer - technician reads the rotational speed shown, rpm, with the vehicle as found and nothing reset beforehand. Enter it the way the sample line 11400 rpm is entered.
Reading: 4500 rpm
